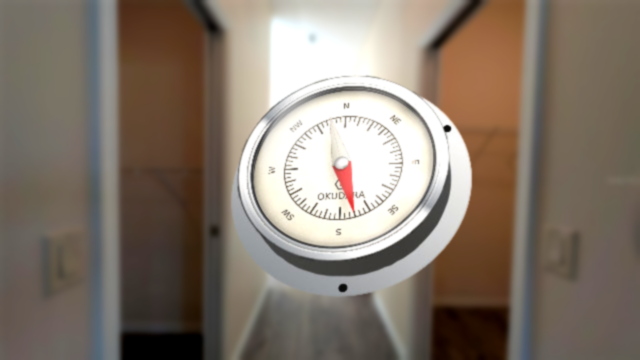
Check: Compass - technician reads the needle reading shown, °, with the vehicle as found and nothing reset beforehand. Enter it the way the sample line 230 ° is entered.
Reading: 165 °
